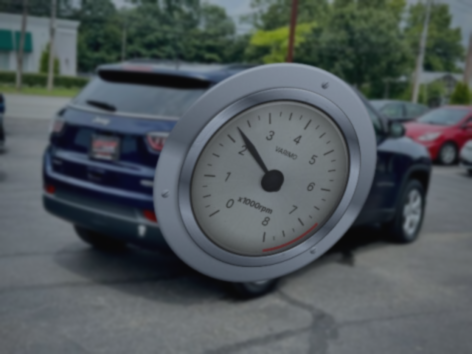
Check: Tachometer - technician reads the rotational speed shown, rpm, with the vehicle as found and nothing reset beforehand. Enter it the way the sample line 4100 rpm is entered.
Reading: 2250 rpm
